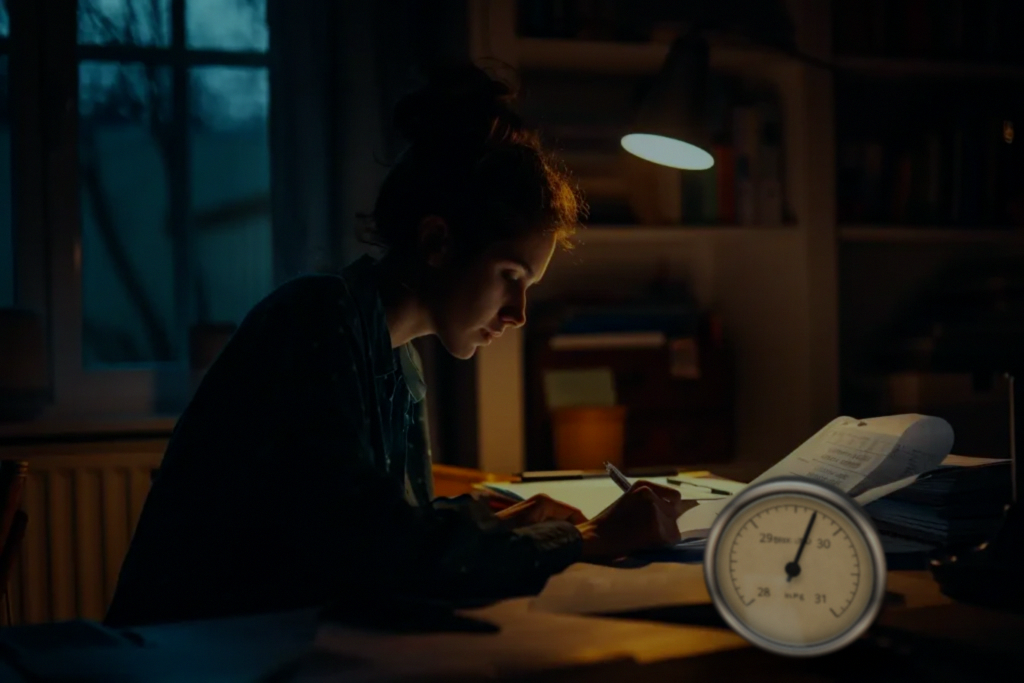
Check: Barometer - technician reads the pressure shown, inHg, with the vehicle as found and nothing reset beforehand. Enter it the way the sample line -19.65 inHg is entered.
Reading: 29.7 inHg
